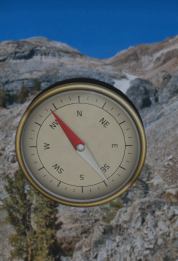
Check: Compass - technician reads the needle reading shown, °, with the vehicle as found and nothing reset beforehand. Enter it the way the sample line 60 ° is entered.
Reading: 325 °
